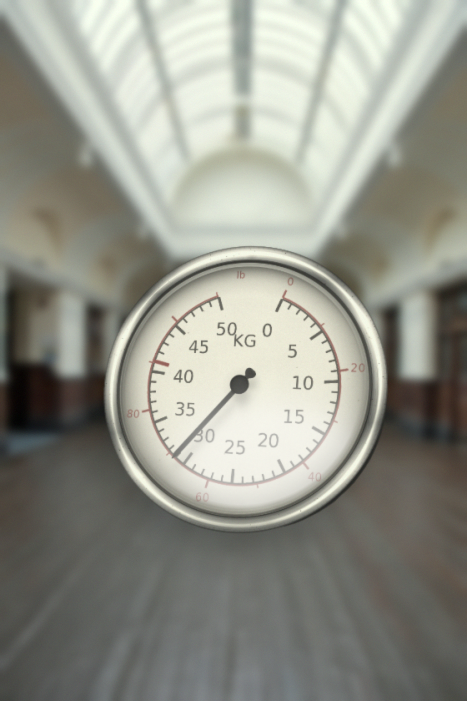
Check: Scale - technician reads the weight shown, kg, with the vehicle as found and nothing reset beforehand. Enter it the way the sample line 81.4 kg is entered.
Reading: 31 kg
